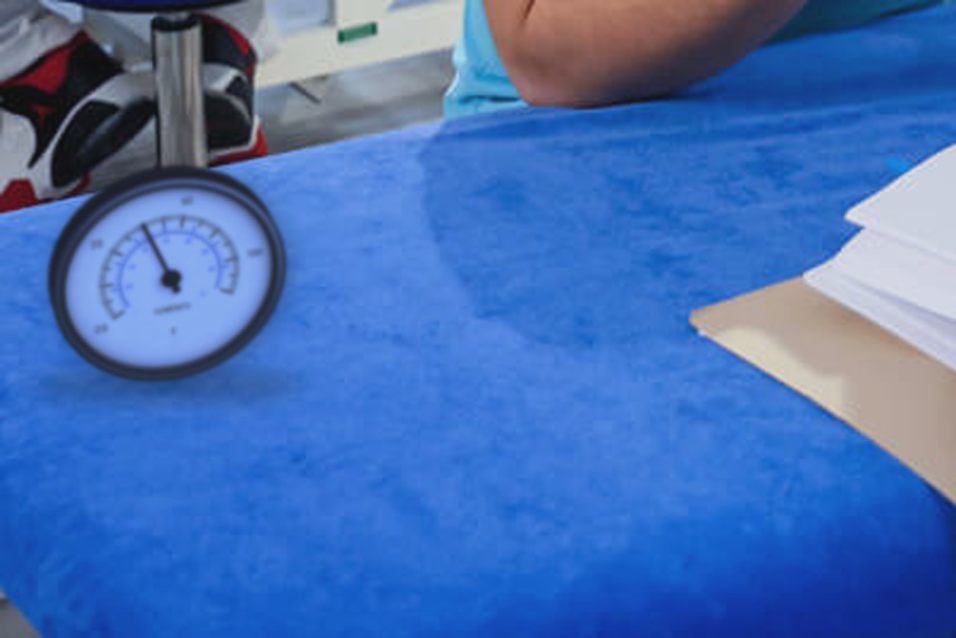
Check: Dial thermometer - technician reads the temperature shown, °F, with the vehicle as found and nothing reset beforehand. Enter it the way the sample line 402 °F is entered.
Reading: 40 °F
